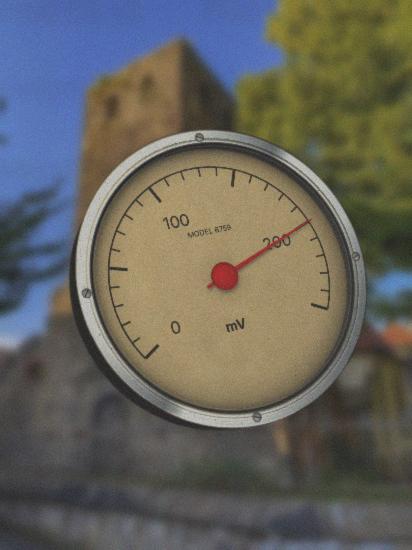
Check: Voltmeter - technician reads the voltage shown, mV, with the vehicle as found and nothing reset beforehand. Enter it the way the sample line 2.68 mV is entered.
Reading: 200 mV
